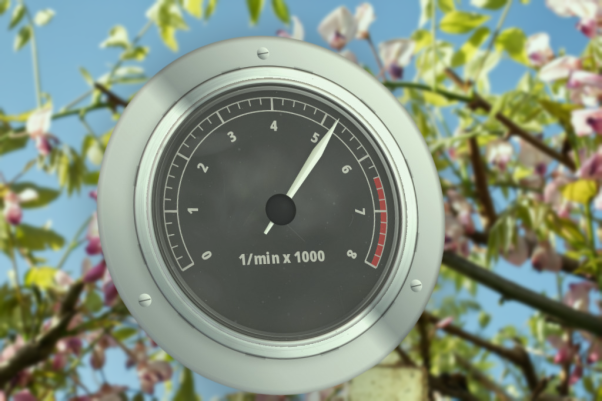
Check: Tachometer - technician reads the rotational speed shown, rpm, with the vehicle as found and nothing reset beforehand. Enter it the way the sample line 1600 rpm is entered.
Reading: 5200 rpm
